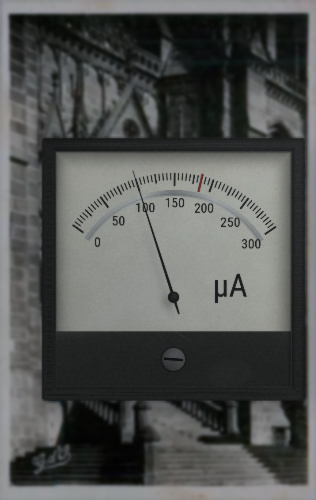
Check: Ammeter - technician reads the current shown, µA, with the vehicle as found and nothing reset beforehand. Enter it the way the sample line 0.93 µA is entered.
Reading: 100 µA
